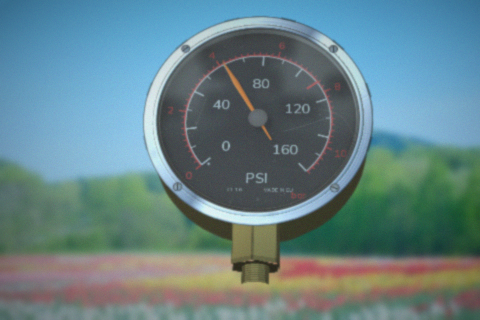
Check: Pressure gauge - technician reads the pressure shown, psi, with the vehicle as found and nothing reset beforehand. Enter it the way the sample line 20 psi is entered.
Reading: 60 psi
